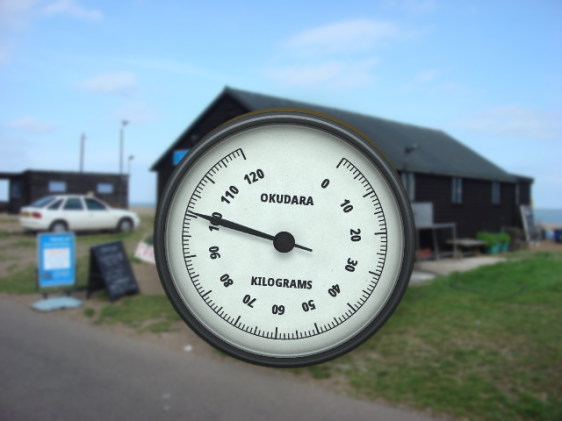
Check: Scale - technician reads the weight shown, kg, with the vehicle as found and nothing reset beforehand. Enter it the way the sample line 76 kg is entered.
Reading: 101 kg
